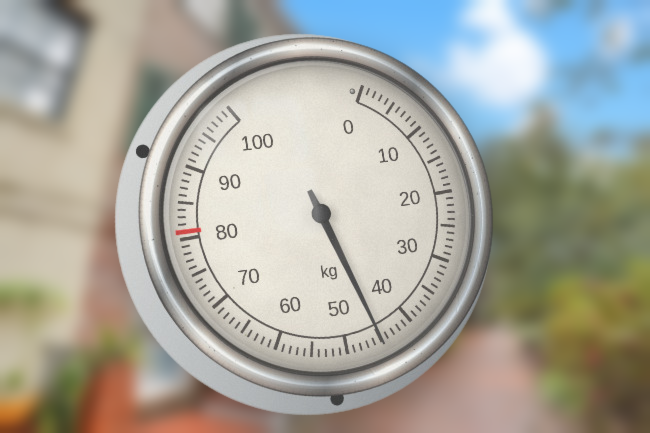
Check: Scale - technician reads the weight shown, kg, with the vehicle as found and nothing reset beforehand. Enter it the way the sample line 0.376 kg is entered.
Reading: 45 kg
